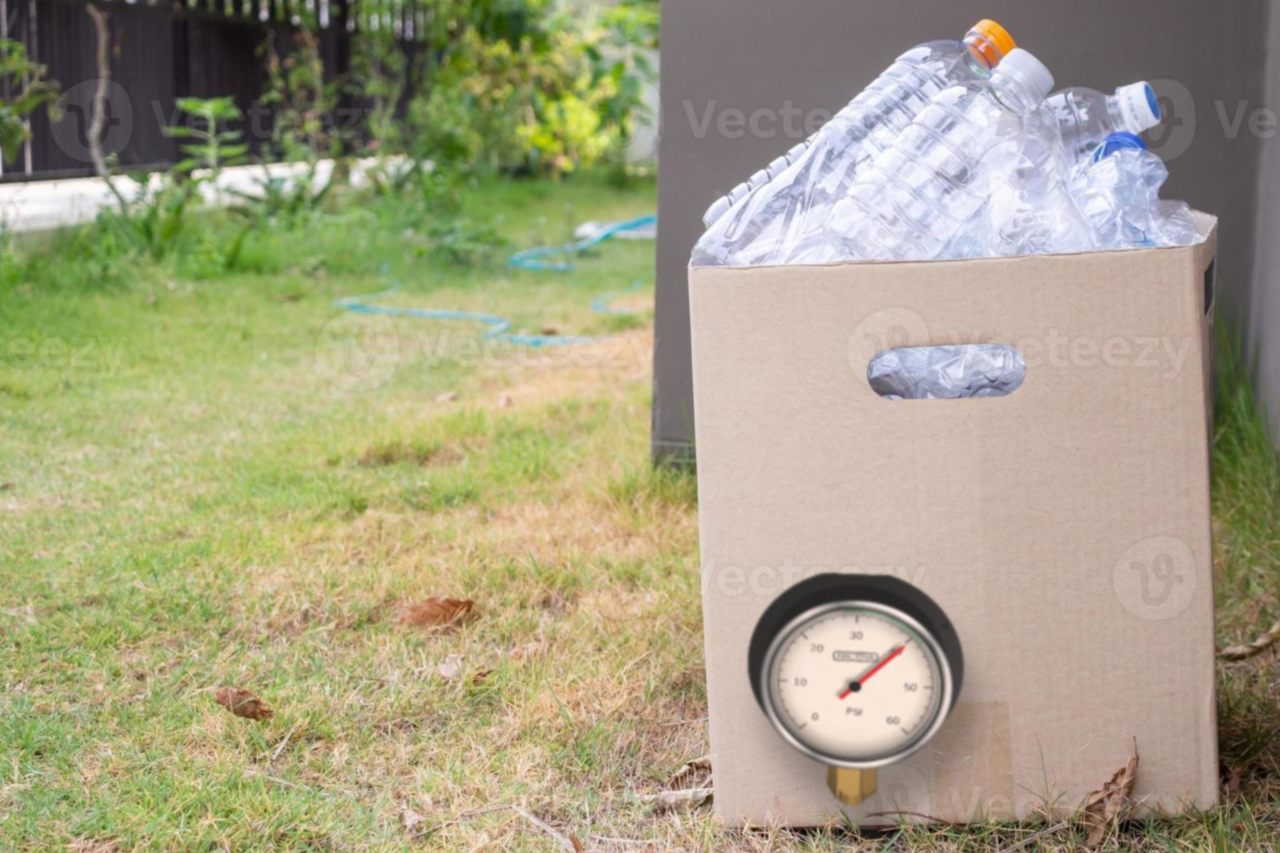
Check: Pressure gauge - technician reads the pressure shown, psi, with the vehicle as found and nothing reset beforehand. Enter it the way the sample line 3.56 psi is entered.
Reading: 40 psi
